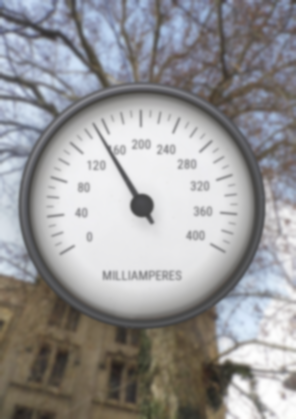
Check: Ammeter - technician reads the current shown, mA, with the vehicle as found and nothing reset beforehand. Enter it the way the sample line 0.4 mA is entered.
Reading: 150 mA
